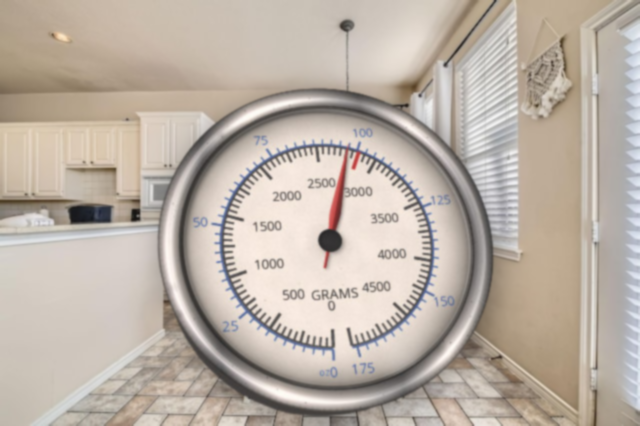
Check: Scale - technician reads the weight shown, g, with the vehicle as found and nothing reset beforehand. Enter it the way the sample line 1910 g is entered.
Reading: 2750 g
